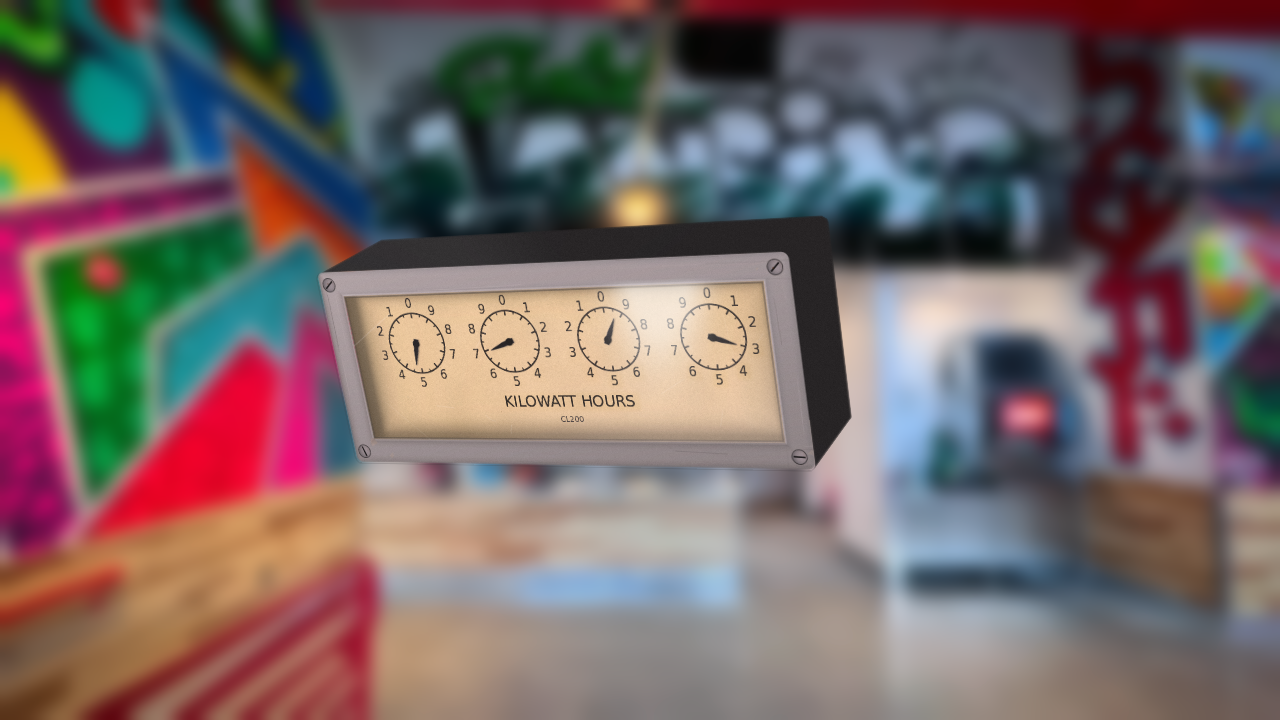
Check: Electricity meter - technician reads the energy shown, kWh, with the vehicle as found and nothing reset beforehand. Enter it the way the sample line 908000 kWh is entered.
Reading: 4693 kWh
